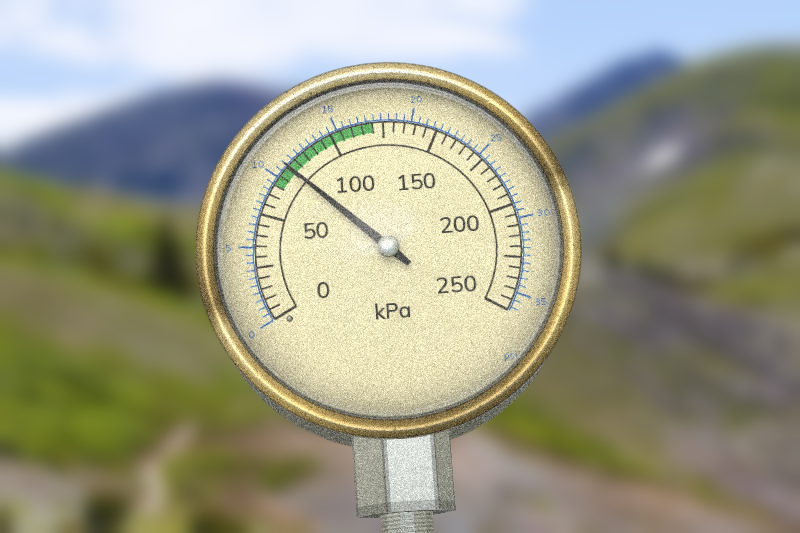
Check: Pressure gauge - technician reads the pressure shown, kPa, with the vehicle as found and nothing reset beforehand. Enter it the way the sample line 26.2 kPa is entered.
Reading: 75 kPa
